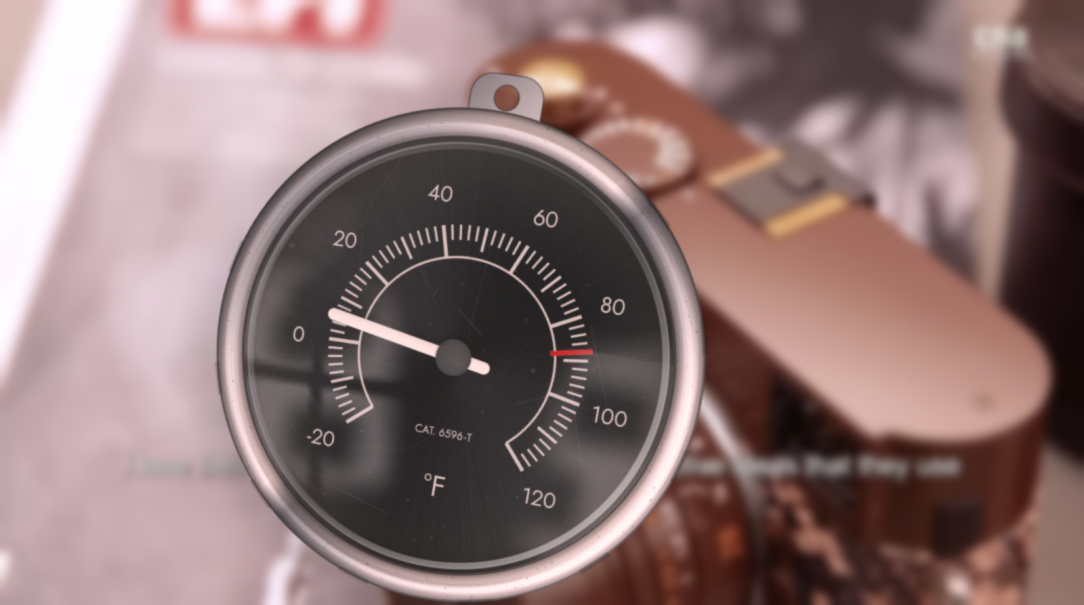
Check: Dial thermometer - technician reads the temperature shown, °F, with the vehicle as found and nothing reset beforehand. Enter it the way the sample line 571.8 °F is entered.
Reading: 6 °F
